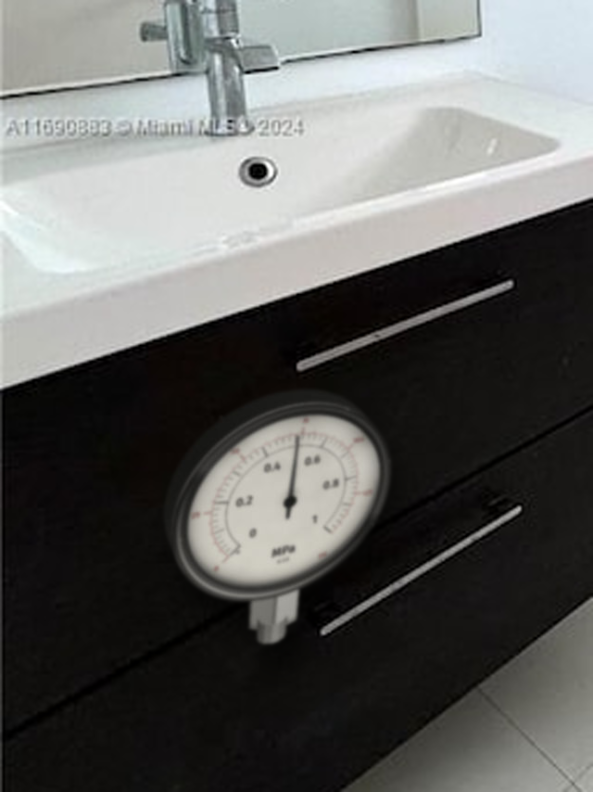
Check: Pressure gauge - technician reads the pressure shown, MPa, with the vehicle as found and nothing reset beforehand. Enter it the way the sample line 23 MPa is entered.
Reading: 0.5 MPa
